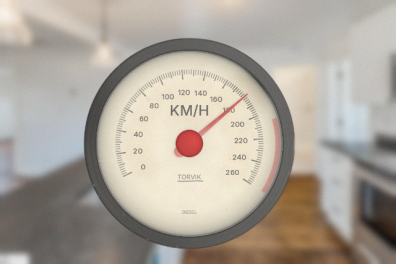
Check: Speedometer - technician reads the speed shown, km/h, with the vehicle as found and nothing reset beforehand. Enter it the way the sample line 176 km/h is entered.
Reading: 180 km/h
